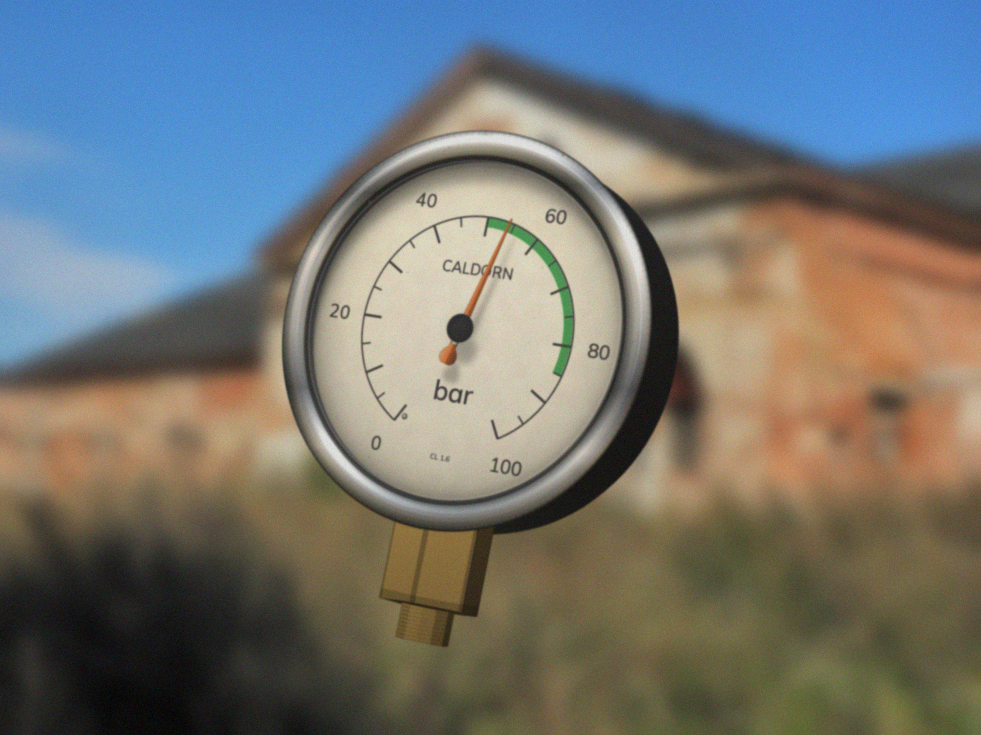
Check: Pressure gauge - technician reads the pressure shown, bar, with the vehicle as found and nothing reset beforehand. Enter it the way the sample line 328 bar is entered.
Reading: 55 bar
